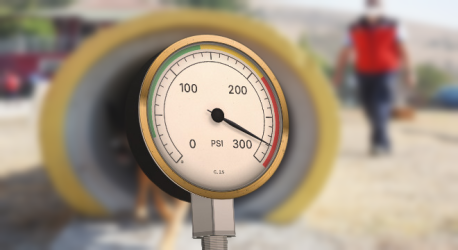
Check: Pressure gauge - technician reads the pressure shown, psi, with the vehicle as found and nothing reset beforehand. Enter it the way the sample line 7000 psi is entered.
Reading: 280 psi
